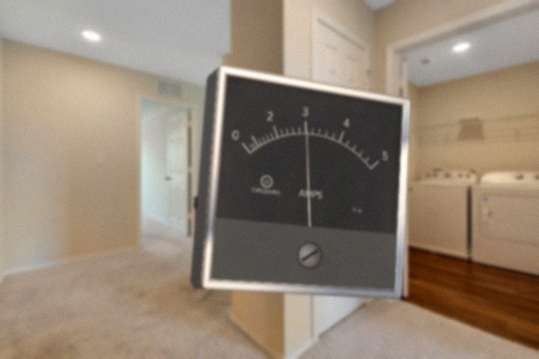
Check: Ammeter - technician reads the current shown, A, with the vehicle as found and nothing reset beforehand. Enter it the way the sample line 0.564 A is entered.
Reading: 3 A
